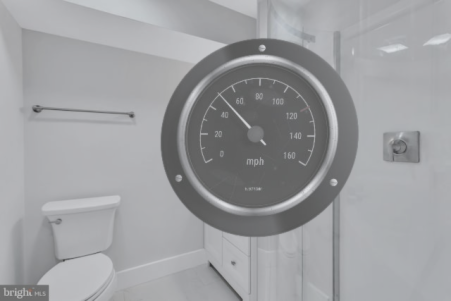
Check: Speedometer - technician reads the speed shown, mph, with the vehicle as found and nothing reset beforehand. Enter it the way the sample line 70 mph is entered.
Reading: 50 mph
